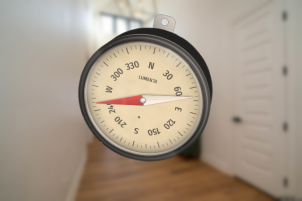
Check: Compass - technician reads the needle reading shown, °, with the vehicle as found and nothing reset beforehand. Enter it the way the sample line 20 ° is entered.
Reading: 250 °
